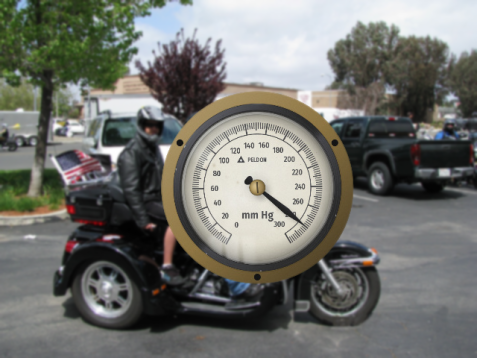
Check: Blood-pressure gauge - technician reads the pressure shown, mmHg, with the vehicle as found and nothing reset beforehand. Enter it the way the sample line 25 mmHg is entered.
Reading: 280 mmHg
